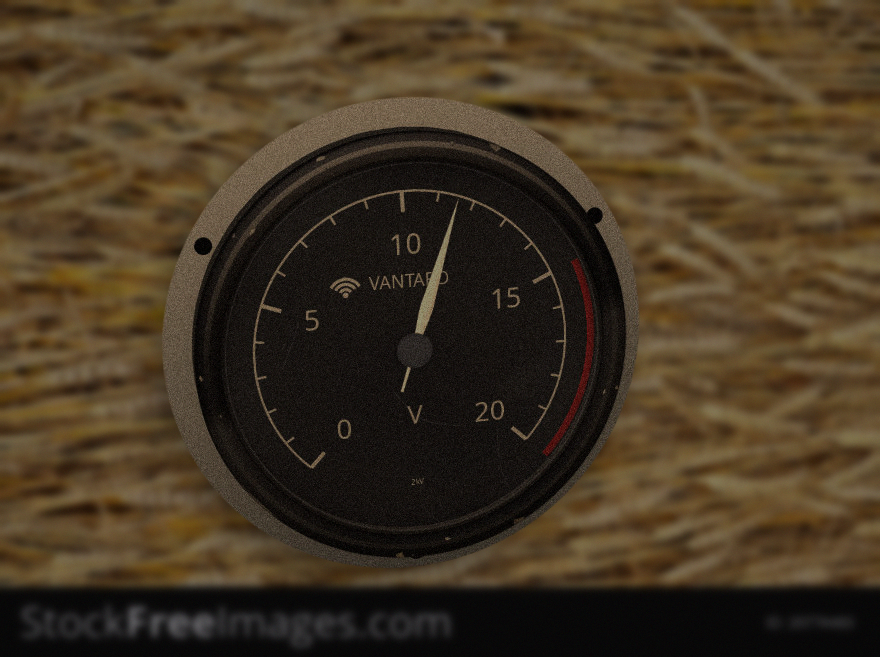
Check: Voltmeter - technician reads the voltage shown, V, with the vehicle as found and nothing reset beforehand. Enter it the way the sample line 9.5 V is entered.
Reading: 11.5 V
